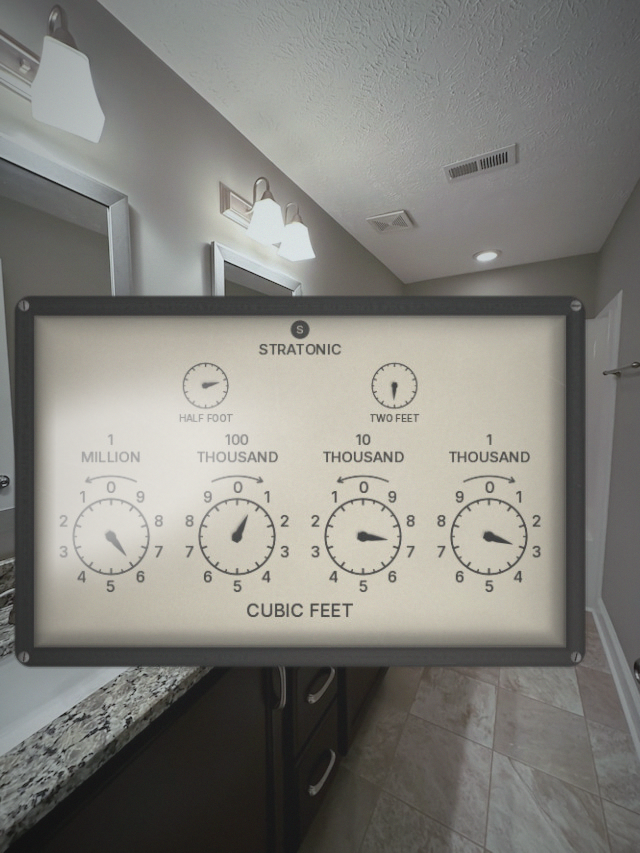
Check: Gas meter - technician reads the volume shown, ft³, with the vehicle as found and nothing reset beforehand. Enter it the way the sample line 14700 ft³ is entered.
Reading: 607300 ft³
